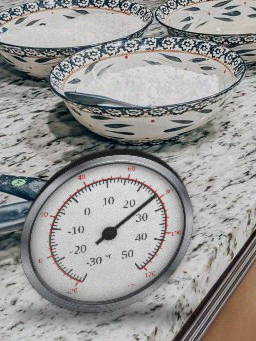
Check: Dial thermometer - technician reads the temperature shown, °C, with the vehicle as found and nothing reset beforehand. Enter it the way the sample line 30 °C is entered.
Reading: 25 °C
